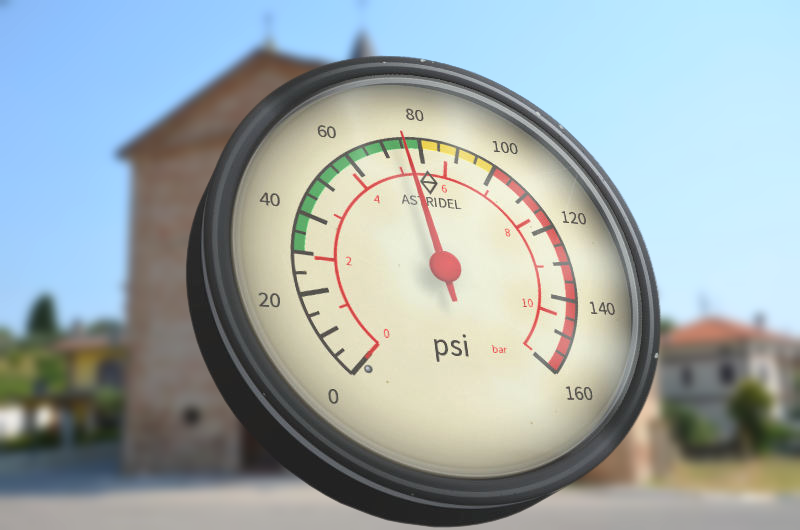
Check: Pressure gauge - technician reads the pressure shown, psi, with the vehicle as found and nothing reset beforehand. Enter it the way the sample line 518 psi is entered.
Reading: 75 psi
